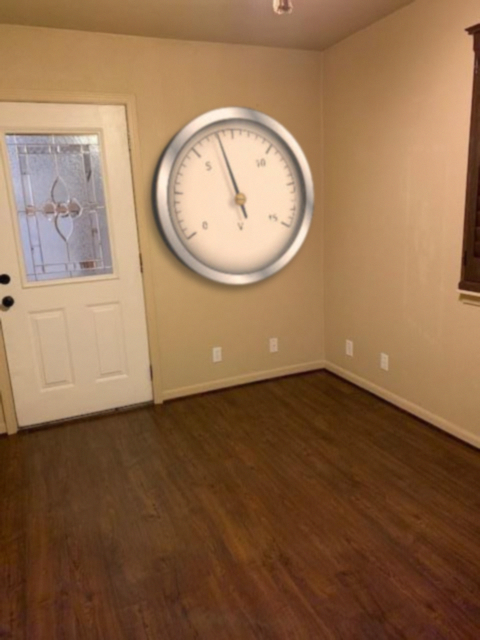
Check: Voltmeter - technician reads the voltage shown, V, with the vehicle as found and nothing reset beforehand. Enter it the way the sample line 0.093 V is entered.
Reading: 6.5 V
